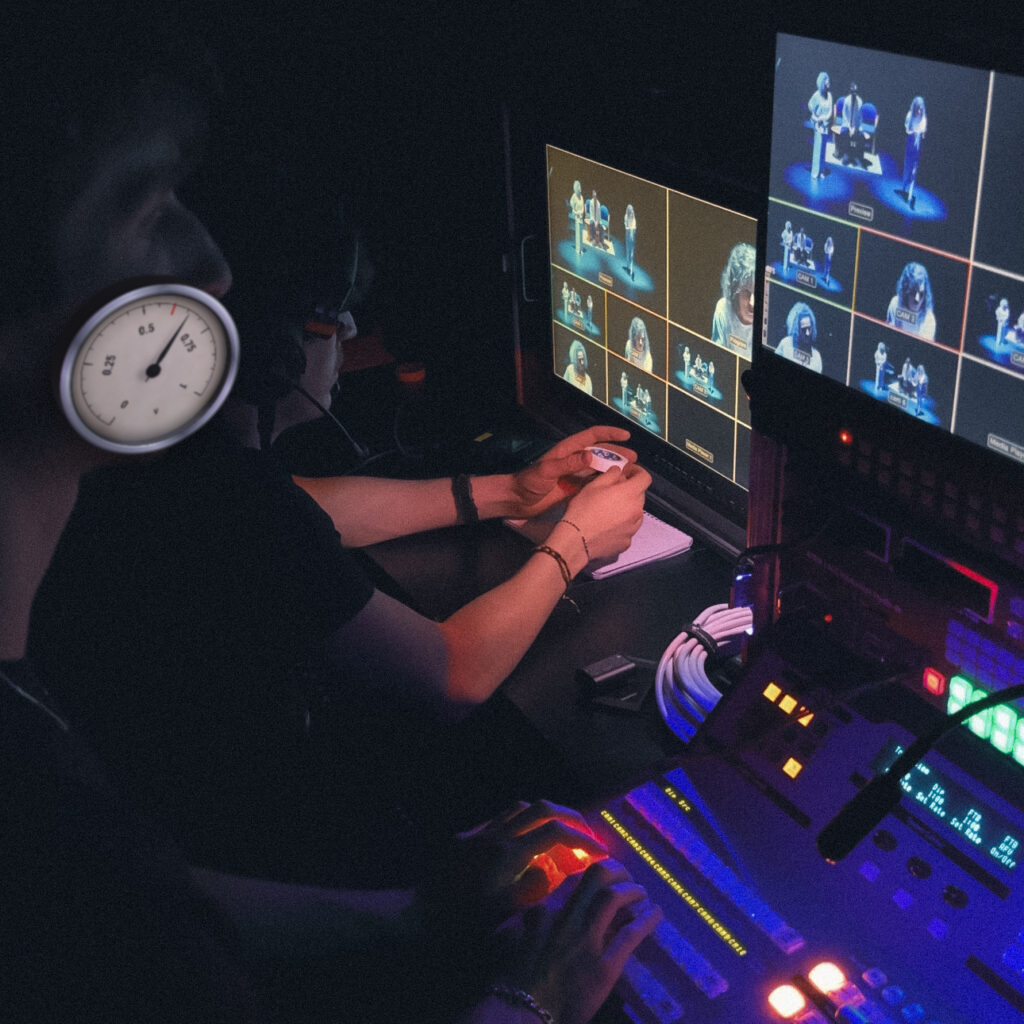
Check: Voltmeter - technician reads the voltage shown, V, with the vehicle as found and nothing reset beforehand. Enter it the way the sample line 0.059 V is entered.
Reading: 0.65 V
